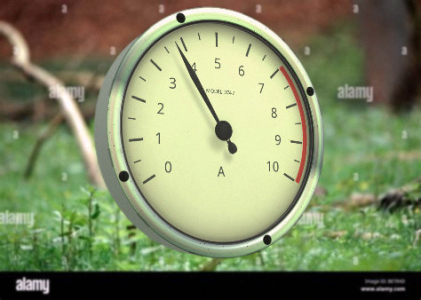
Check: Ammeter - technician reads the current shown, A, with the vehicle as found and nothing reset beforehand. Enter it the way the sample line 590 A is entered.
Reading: 3.75 A
